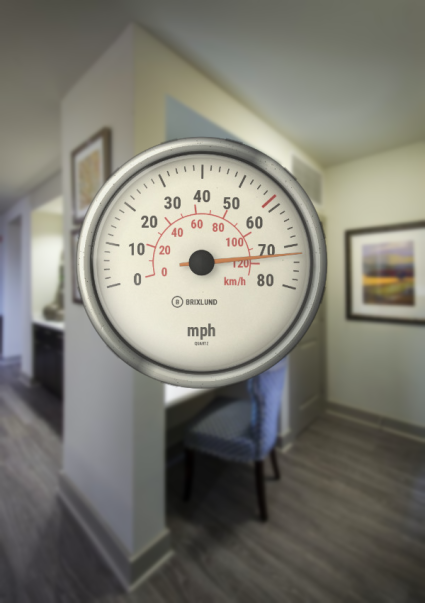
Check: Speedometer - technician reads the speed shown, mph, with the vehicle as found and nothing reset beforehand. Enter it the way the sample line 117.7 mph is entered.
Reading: 72 mph
